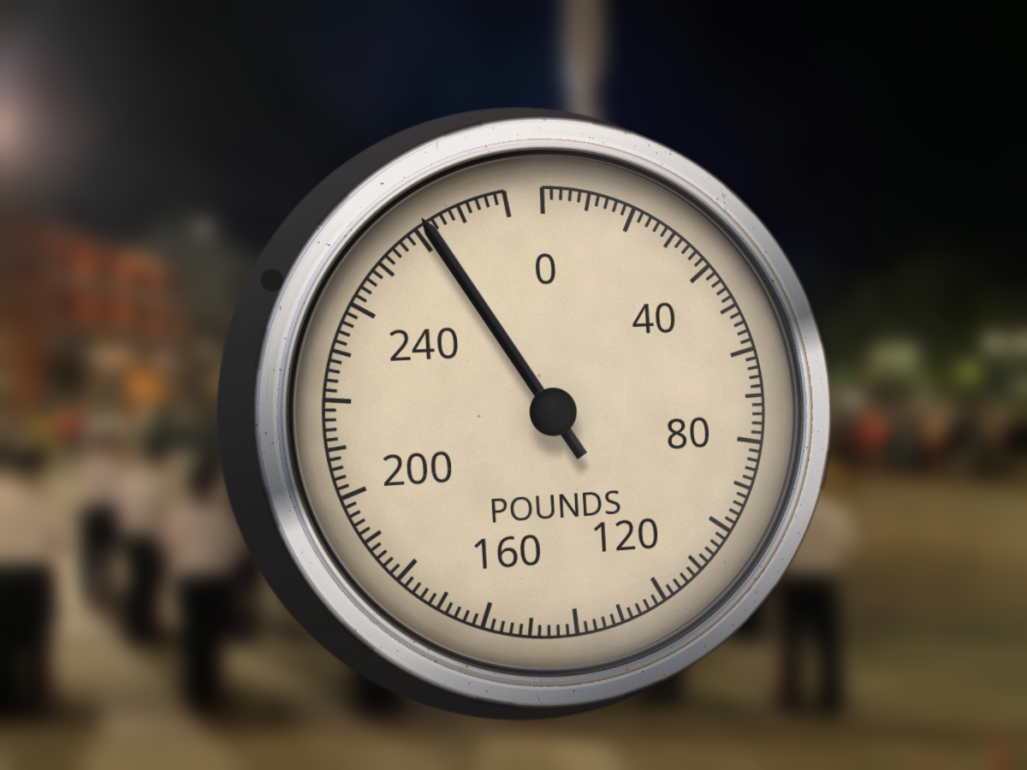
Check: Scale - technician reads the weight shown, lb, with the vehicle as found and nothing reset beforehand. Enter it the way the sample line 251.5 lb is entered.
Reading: 262 lb
